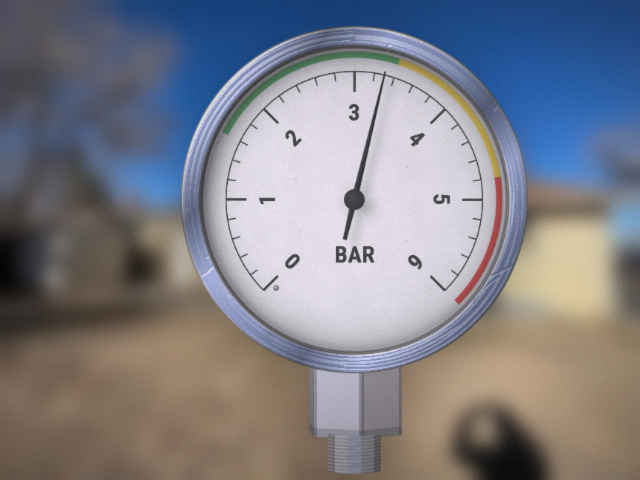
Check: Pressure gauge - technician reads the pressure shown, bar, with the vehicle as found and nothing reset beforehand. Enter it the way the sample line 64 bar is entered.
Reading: 3.3 bar
